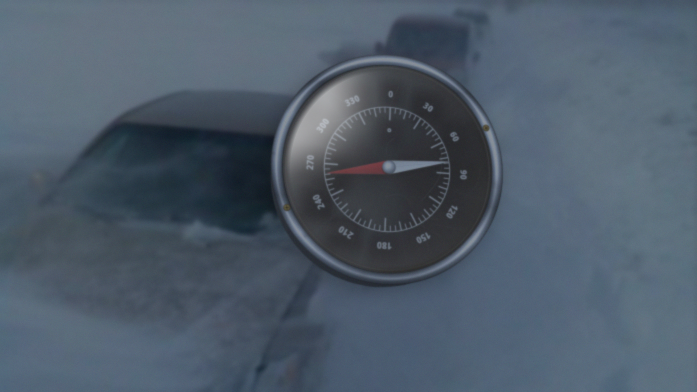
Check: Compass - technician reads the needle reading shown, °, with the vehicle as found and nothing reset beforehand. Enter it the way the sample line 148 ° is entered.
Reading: 260 °
